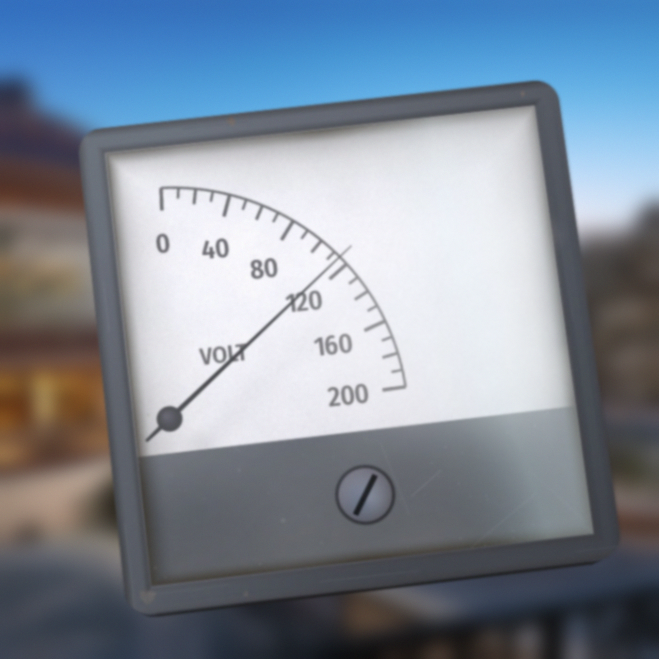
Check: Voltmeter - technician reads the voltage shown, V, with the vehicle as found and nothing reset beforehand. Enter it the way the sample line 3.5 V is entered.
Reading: 115 V
